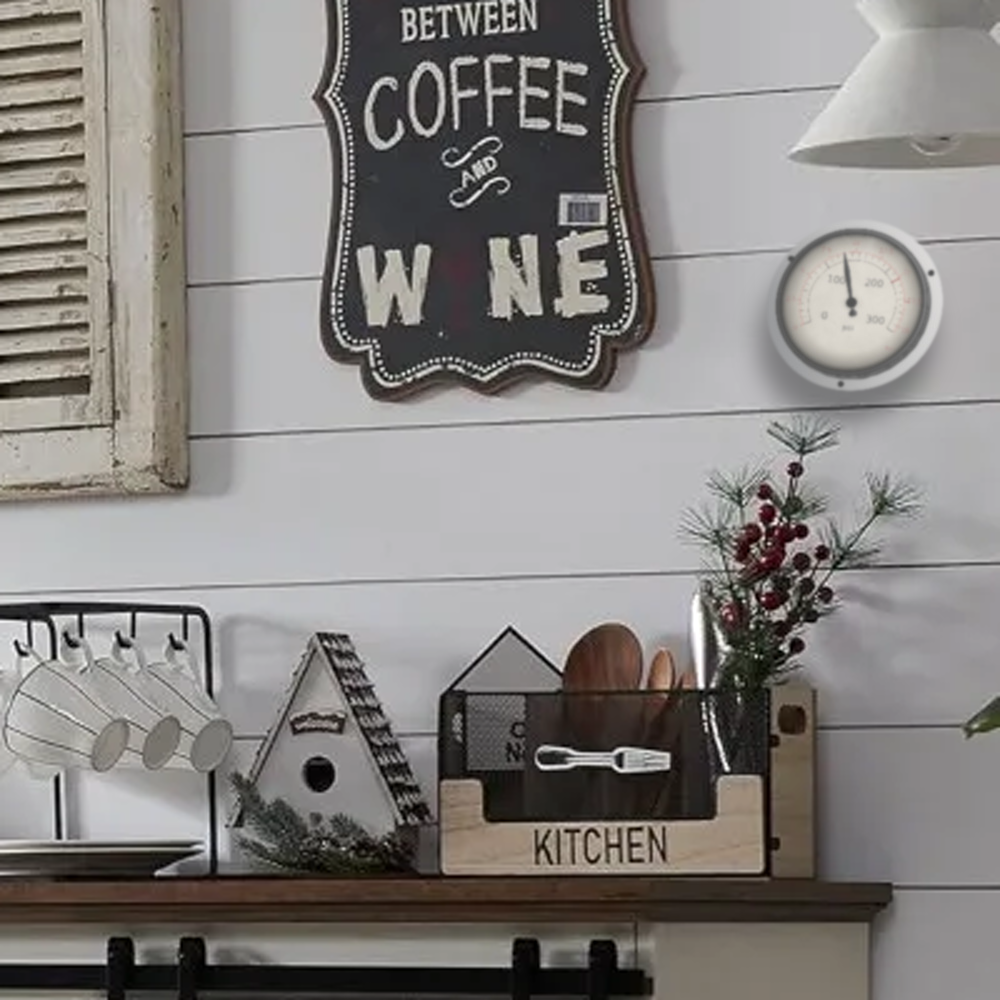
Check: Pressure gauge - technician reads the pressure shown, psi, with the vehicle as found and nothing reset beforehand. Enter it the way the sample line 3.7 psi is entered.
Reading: 130 psi
